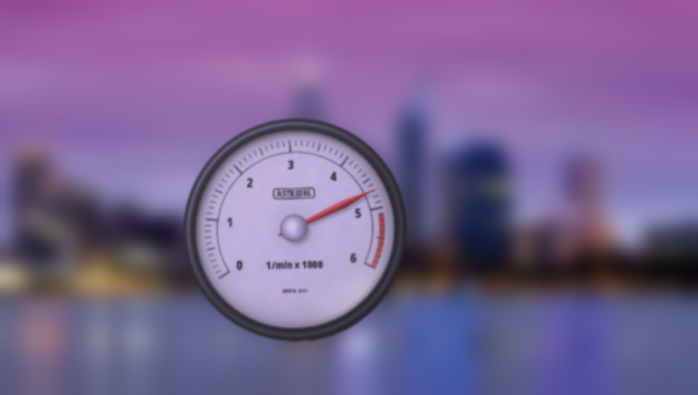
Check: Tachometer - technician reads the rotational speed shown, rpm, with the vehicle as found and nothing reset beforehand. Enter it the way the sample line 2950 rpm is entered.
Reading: 4700 rpm
